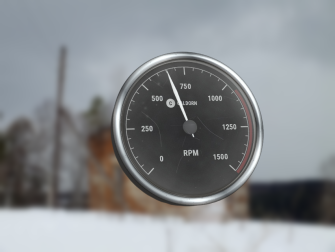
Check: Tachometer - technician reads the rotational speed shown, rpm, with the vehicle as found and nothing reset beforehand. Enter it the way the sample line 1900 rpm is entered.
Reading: 650 rpm
